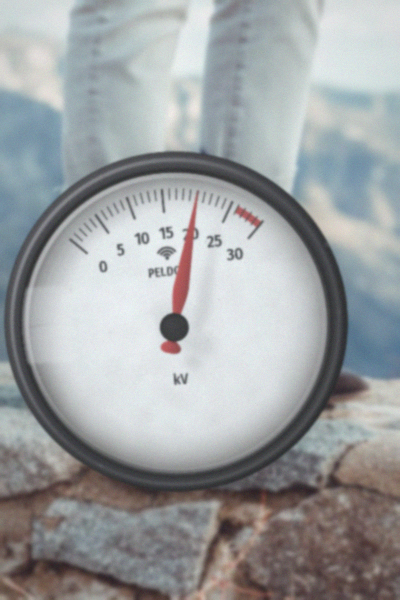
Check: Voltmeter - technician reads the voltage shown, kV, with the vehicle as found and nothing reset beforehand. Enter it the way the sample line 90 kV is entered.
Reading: 20 kV
